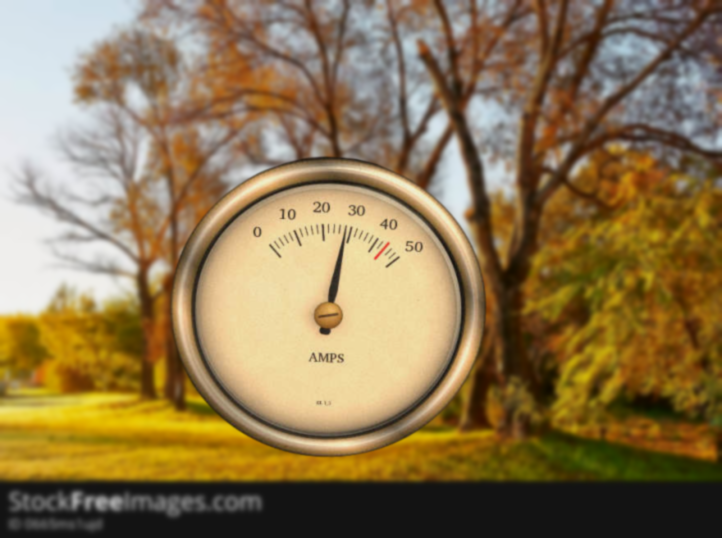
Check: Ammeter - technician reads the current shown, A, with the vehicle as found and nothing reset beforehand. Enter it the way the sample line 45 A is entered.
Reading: 28 A
